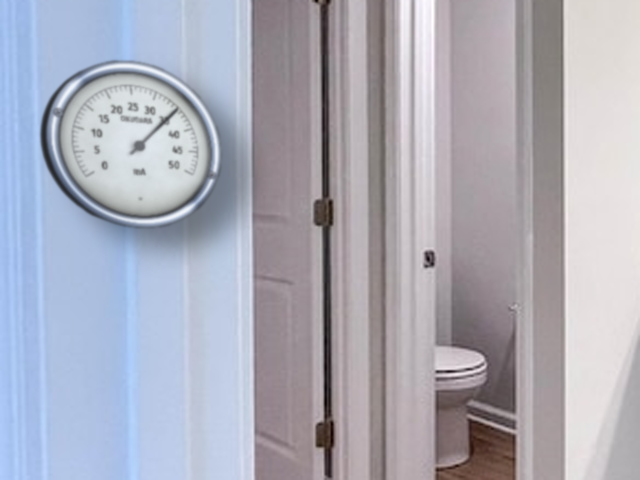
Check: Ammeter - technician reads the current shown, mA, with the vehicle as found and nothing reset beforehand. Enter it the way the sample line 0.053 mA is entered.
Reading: 35 mA
